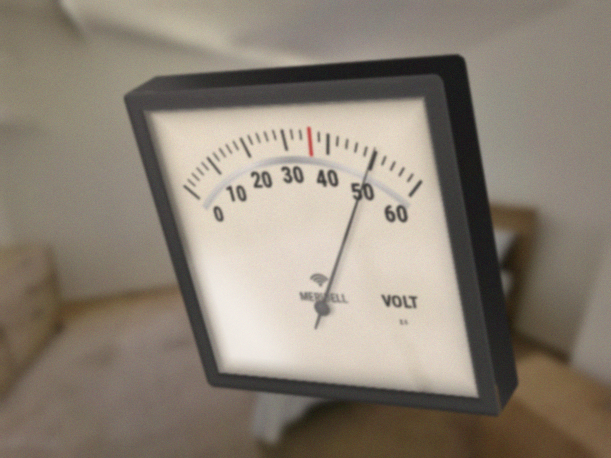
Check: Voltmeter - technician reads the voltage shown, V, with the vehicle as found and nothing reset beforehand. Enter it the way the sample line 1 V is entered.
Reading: 50 V
